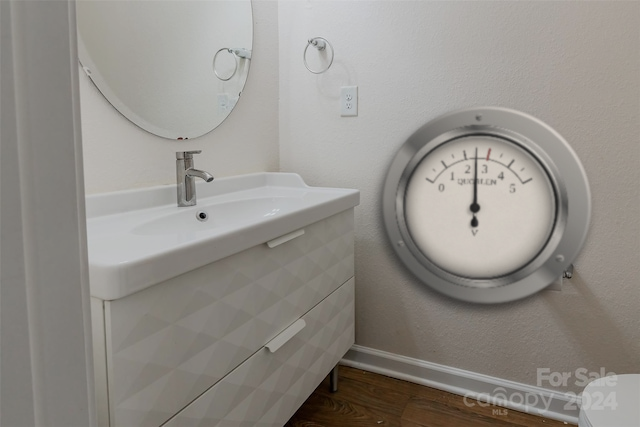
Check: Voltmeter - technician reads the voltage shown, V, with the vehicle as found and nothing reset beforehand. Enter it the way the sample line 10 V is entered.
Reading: 2.5 V
